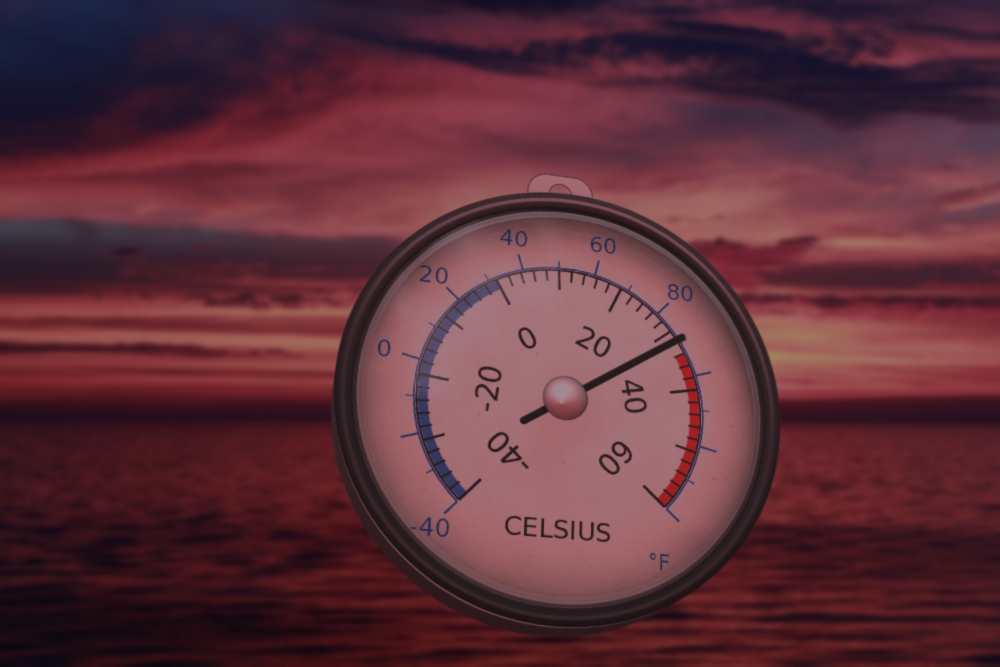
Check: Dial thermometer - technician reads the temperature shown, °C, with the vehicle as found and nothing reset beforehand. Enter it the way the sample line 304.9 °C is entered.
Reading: 32 °C
